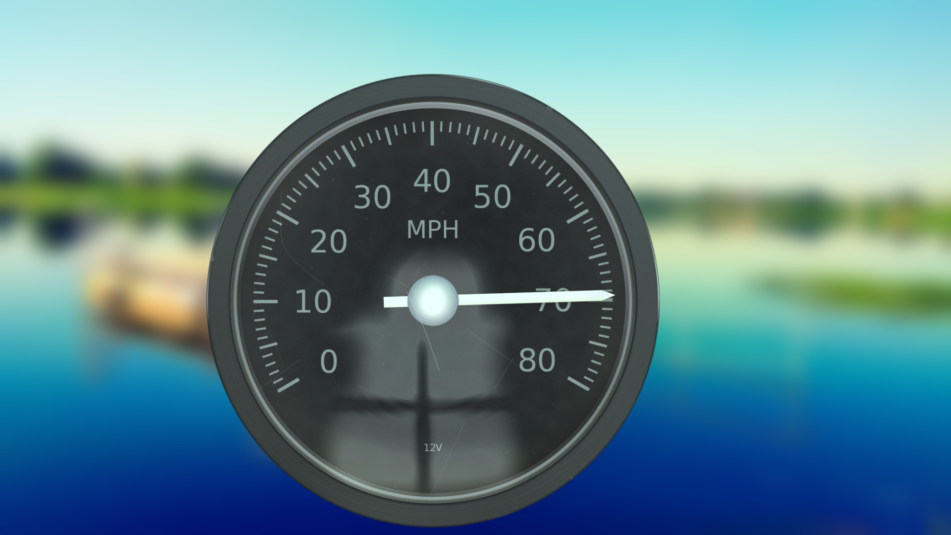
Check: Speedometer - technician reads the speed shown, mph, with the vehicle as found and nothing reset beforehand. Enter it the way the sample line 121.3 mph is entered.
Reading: 69.5 mph
